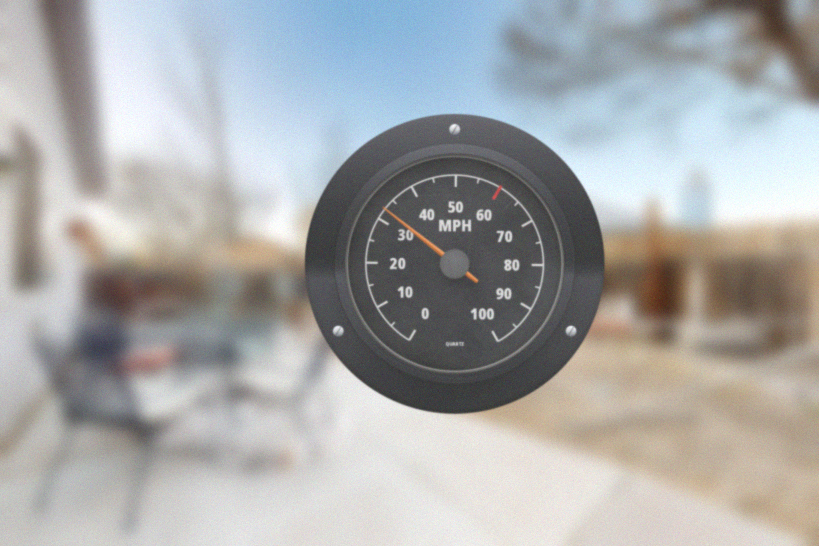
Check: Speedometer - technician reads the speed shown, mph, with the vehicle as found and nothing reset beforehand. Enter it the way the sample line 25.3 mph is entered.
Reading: 32.5 mph
